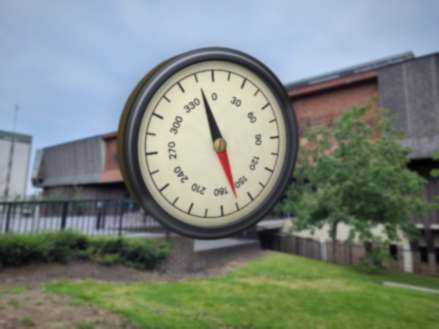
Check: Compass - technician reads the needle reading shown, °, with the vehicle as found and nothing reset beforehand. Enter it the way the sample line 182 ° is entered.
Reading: 165 °
